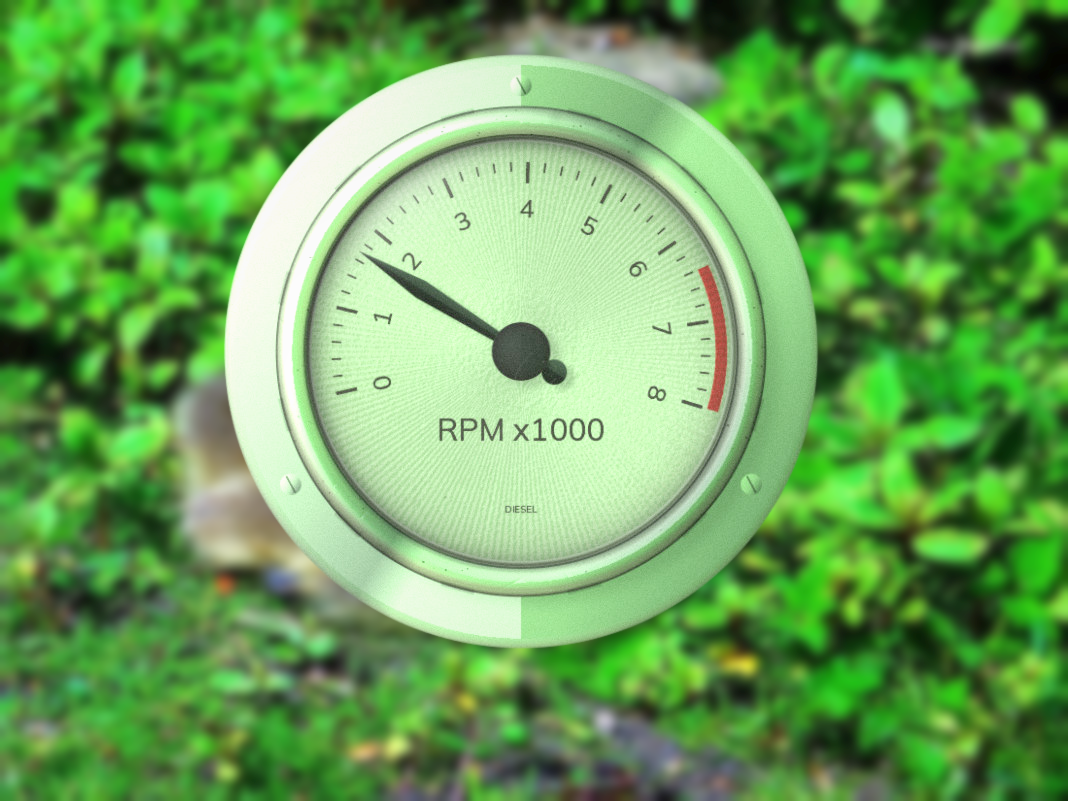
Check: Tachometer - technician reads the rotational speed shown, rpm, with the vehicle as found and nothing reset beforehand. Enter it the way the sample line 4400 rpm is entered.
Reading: 1700 rpm
